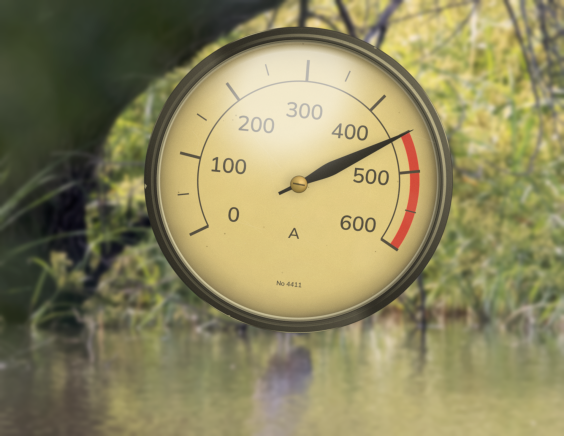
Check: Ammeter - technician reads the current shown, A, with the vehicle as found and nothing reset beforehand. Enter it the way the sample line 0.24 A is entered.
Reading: 450 A
